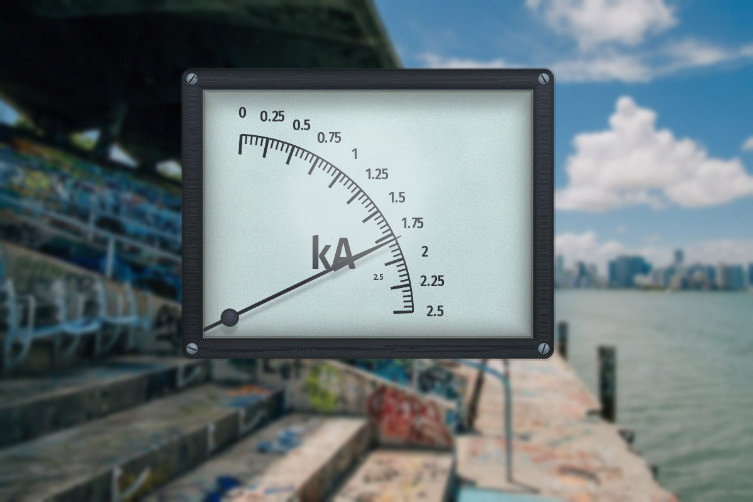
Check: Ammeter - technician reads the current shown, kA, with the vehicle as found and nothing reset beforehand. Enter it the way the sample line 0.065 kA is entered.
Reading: 1.8 kA
